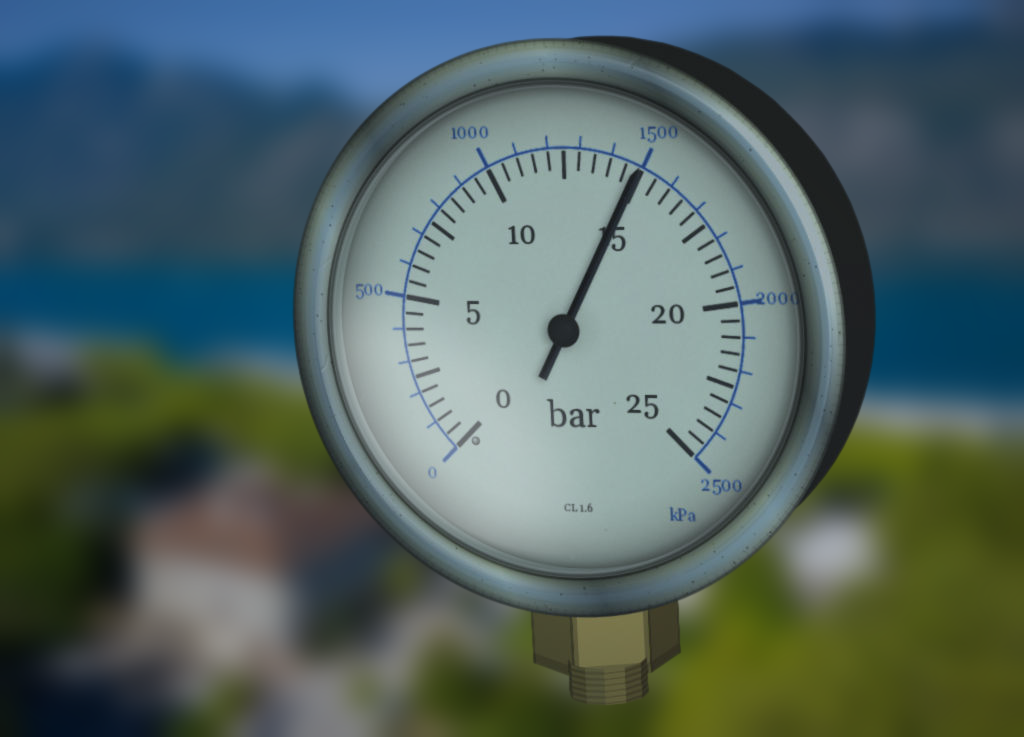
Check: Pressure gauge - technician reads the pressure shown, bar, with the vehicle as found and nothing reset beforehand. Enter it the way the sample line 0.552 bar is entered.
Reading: 15 bar
